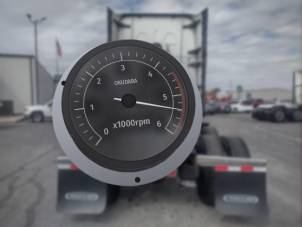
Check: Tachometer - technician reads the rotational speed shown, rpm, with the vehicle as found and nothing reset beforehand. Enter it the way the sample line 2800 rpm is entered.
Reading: 5400 rpm
